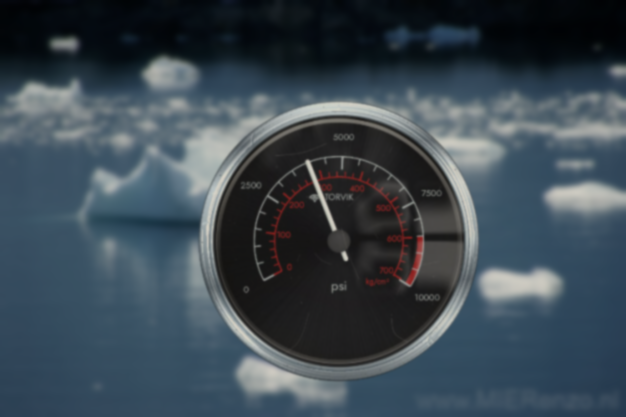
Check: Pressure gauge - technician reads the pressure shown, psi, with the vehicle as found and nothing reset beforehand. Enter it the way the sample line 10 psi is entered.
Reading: 4000 psi
